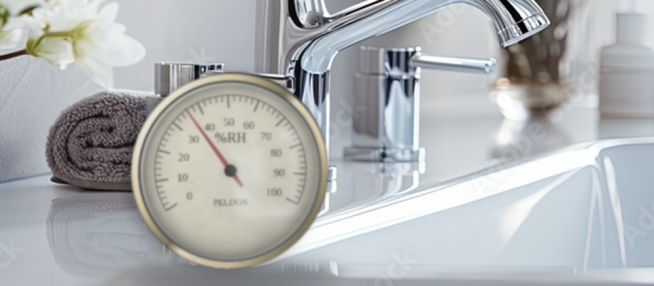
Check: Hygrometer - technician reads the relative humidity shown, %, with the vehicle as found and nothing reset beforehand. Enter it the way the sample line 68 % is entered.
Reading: 36 %
